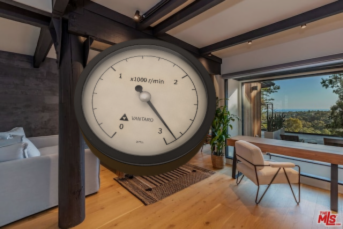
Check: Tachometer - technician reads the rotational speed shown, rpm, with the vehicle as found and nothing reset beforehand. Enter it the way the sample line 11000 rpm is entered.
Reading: 2900 rpm
